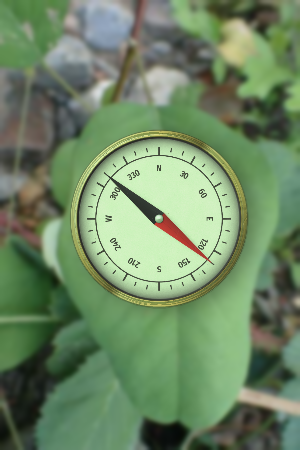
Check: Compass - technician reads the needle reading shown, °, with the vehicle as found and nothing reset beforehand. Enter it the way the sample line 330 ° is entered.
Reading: 130 °
